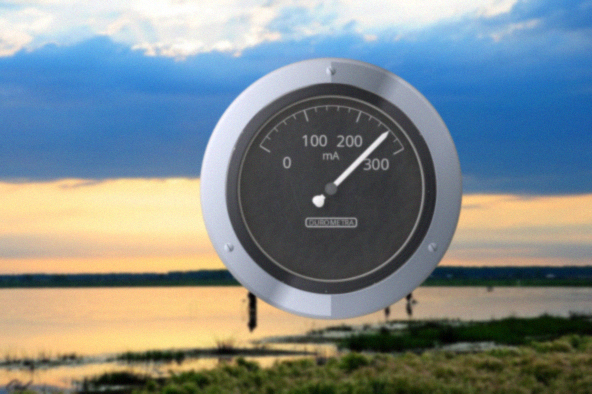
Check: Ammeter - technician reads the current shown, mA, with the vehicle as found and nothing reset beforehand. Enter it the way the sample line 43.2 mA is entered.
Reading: 260 mA
